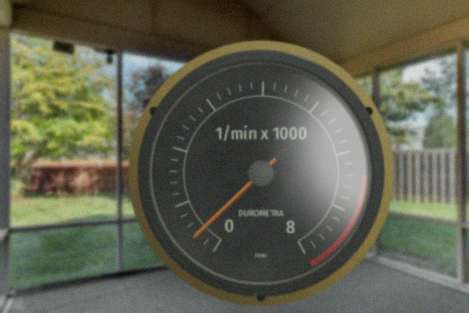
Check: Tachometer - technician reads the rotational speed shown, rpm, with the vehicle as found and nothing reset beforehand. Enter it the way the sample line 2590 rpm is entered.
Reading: 400 rpm
